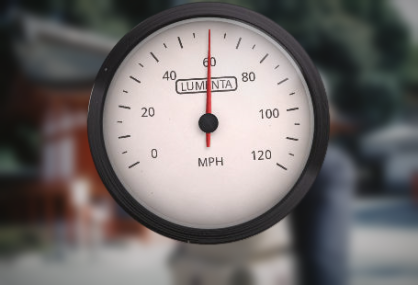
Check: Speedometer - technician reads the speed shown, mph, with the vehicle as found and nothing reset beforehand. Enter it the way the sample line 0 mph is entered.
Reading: 60 mph
